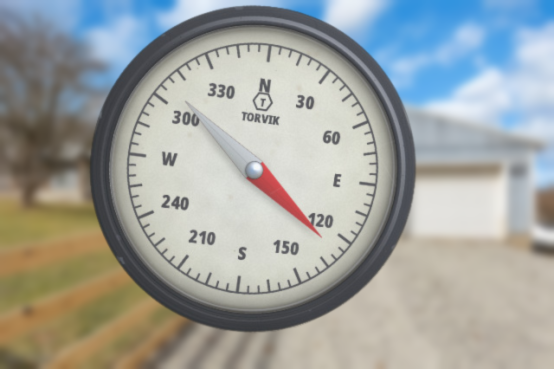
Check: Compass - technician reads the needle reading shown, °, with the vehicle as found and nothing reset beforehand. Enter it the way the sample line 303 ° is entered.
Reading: 127.5 °
